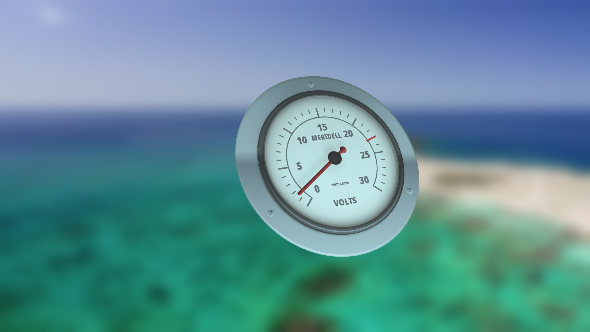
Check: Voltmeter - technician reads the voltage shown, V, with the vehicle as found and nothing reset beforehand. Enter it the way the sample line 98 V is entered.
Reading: 1.5 V
